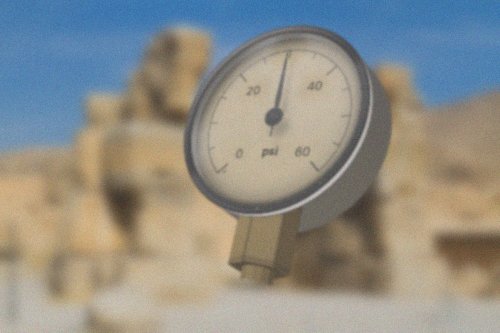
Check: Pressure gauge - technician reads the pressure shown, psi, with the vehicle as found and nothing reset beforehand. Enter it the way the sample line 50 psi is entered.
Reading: 30 psi
